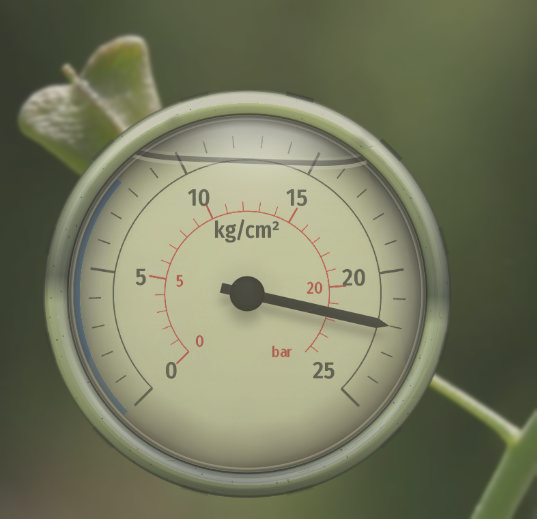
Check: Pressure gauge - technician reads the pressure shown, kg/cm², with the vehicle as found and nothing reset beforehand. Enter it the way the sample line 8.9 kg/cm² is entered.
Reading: 22 kg/cm²
